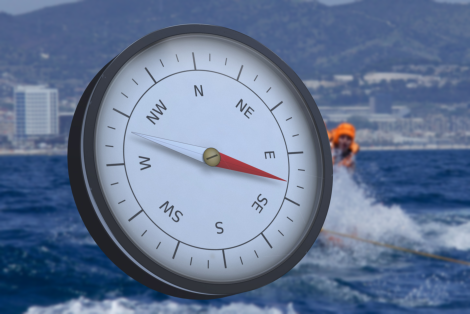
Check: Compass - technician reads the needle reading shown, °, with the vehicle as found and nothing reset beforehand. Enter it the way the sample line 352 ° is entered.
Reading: 110 °
